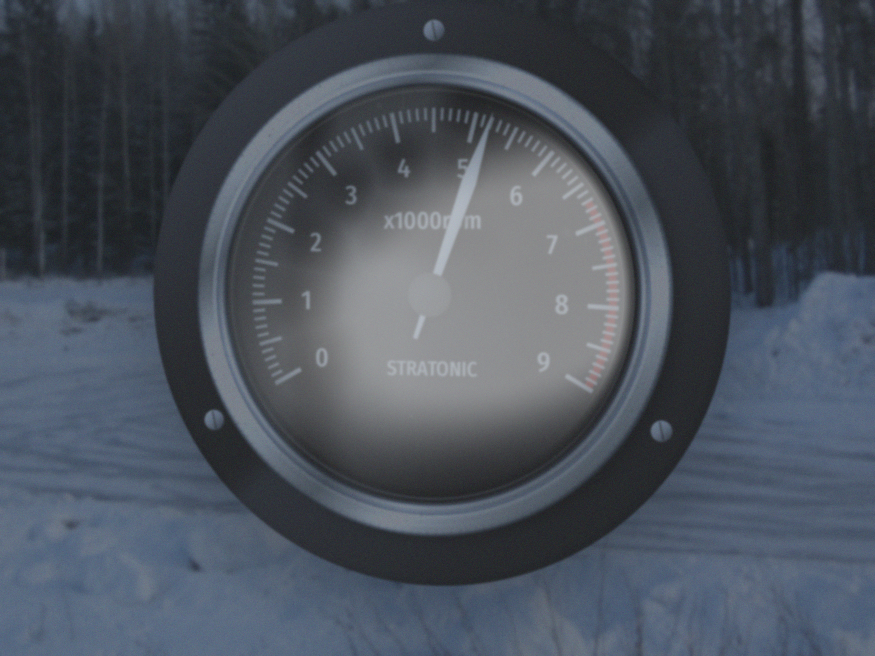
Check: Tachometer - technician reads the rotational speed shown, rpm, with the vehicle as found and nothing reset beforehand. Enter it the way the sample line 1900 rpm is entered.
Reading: 5200 rpm
